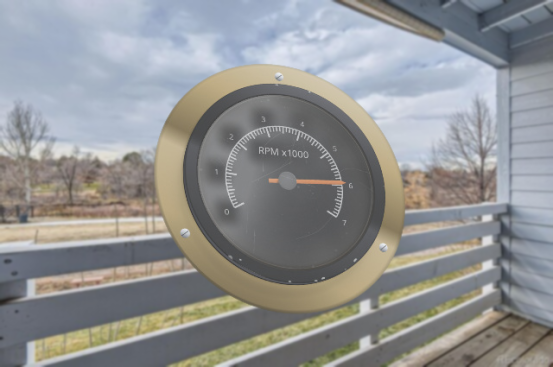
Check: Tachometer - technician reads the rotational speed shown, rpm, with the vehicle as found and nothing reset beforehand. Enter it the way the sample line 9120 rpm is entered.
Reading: 6000 rpm
